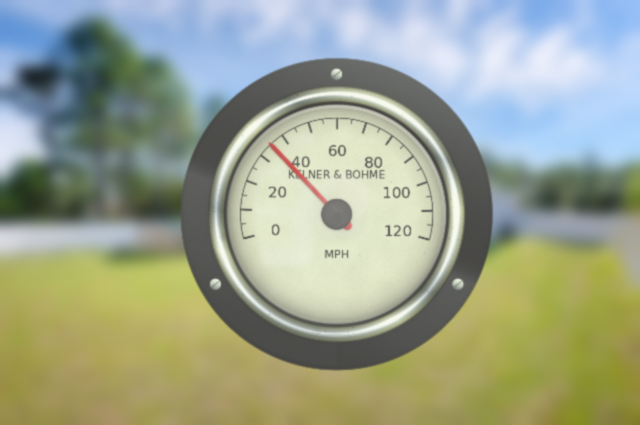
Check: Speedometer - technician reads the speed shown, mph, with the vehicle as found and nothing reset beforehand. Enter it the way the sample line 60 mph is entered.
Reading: 35 mph
